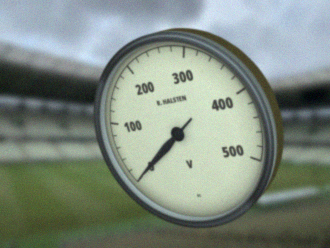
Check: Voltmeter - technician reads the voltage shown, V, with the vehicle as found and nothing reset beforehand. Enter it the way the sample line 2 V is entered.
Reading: 0 V
